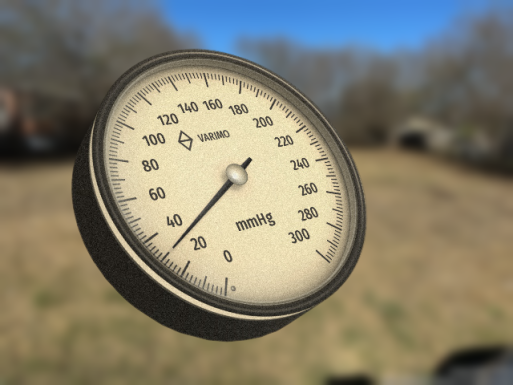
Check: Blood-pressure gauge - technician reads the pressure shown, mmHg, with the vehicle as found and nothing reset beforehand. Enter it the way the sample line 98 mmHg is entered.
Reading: 30 mmHg
